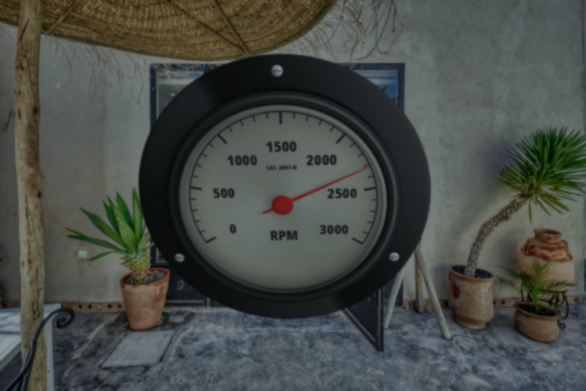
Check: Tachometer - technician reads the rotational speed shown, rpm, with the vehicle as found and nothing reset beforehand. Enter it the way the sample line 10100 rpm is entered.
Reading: 2300 rpm
